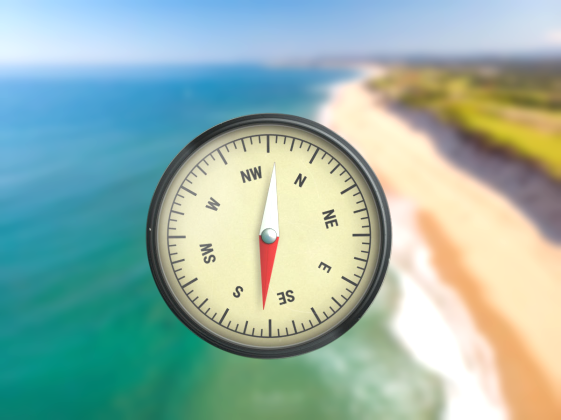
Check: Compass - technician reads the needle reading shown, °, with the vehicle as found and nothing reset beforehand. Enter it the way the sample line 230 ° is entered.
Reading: 155 °
